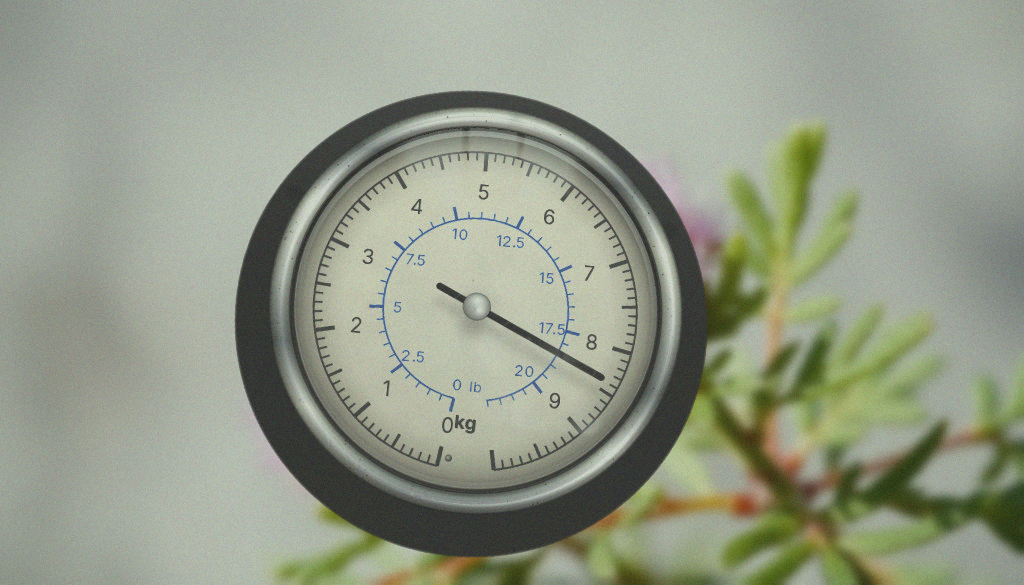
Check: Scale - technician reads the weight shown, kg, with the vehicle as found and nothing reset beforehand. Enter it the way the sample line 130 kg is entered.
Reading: 8.4 kg
